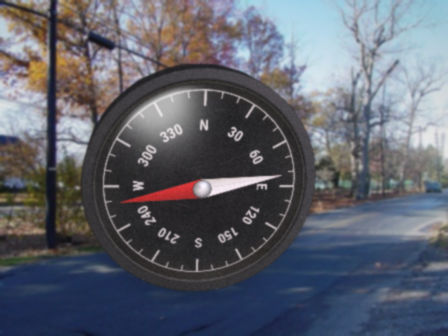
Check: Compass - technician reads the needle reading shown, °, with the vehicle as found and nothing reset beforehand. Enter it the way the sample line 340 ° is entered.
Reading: 260 °
